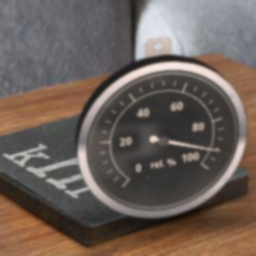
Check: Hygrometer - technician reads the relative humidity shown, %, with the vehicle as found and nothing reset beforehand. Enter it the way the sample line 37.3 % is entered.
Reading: 92 %
